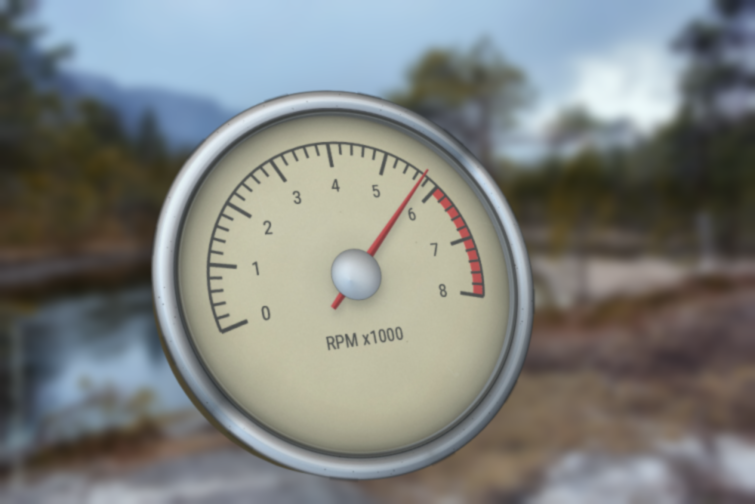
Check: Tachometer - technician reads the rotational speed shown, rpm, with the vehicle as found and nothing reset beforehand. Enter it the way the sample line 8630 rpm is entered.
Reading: 5700 rpm
